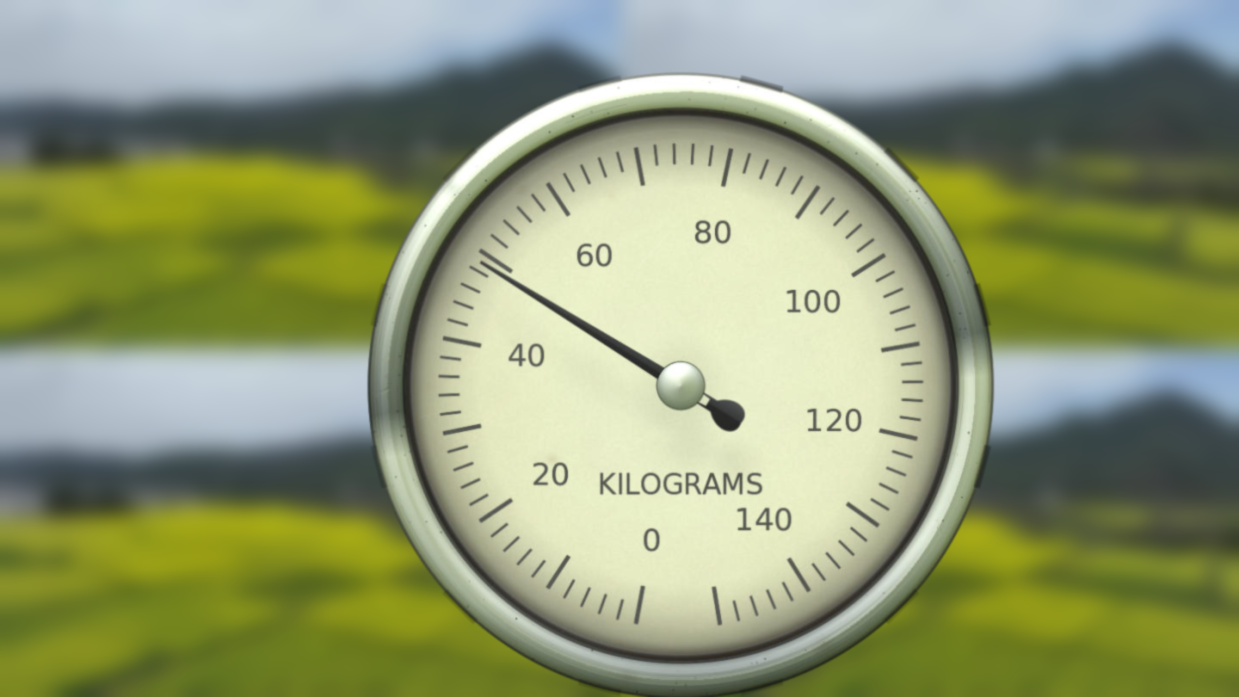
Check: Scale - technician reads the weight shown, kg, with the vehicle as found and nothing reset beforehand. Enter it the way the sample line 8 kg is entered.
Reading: 49 kg
